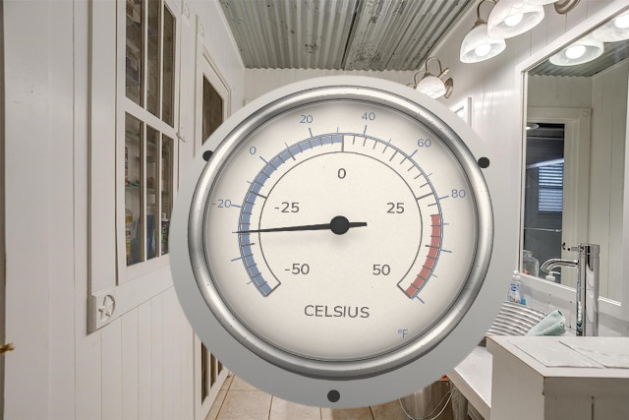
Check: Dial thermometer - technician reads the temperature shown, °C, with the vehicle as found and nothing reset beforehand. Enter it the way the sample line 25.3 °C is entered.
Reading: -35 °C
